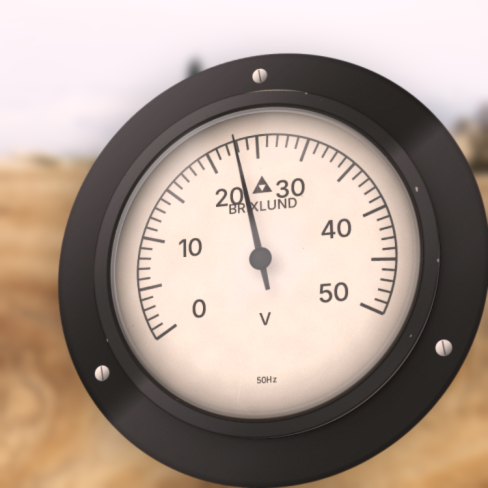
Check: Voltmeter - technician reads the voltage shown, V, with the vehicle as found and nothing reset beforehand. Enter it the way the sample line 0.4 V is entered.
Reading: 23 V
